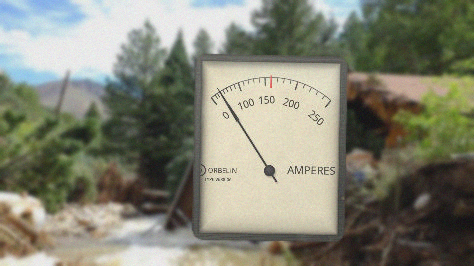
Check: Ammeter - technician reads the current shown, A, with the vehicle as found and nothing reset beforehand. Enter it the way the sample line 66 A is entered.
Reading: 50 A
